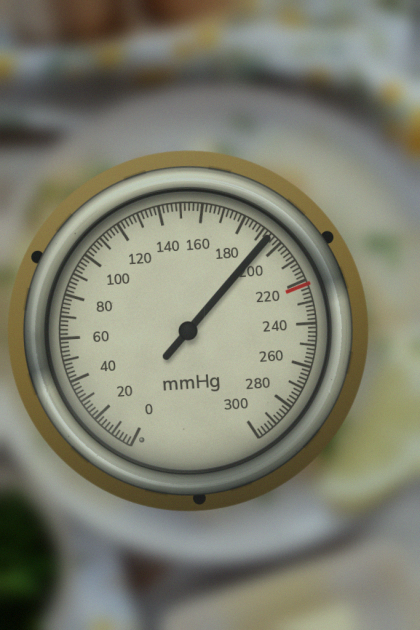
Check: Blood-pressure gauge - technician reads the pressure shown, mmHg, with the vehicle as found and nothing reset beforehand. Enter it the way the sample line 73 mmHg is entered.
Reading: 194 mmHg
